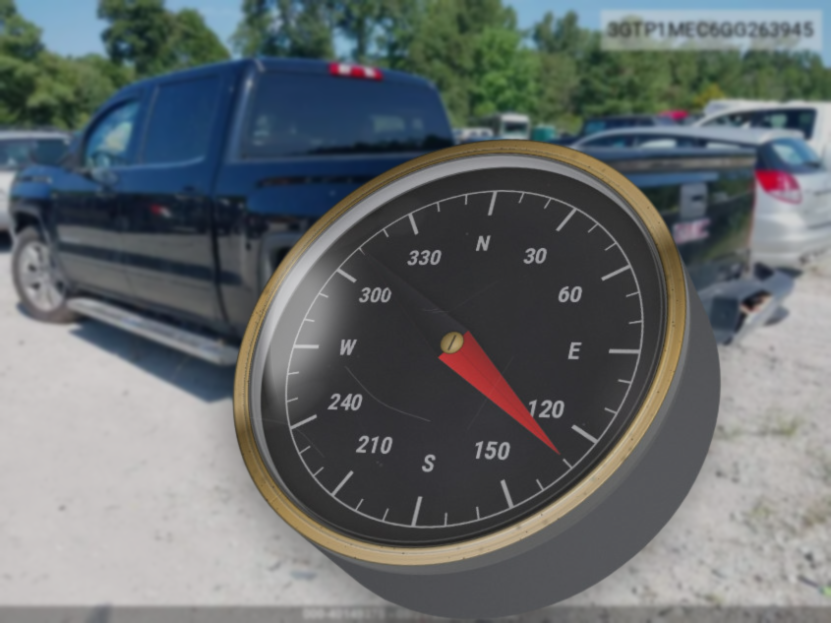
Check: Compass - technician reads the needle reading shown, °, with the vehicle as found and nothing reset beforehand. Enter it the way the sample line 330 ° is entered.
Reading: 130 °
